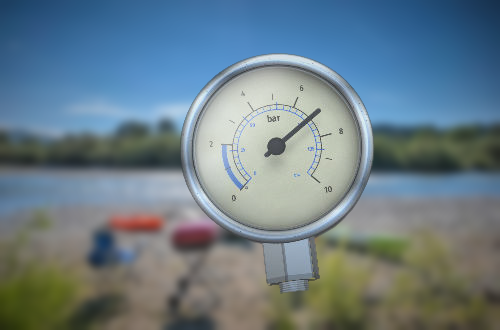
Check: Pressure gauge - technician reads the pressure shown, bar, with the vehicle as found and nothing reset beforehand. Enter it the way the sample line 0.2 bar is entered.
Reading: 7 bar
